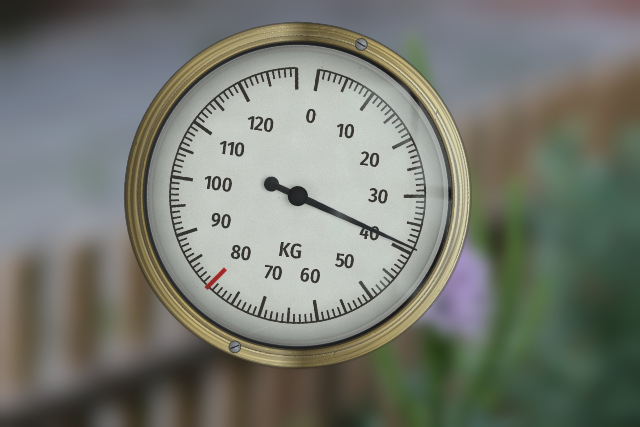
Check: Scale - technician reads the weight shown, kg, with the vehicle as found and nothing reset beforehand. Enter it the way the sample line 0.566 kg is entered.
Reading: 39 kg
